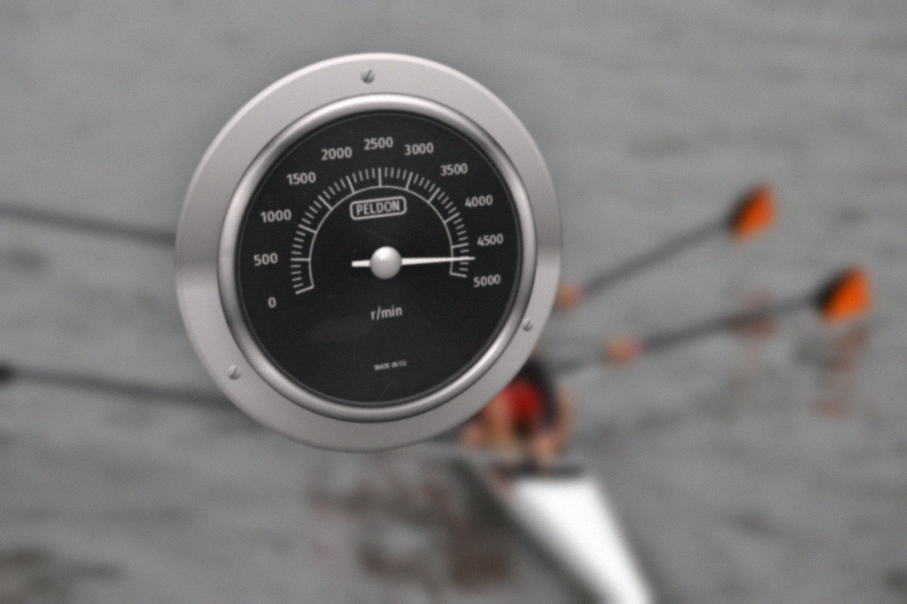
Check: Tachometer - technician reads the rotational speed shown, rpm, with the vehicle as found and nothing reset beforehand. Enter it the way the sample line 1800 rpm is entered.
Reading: 4700 rpm
